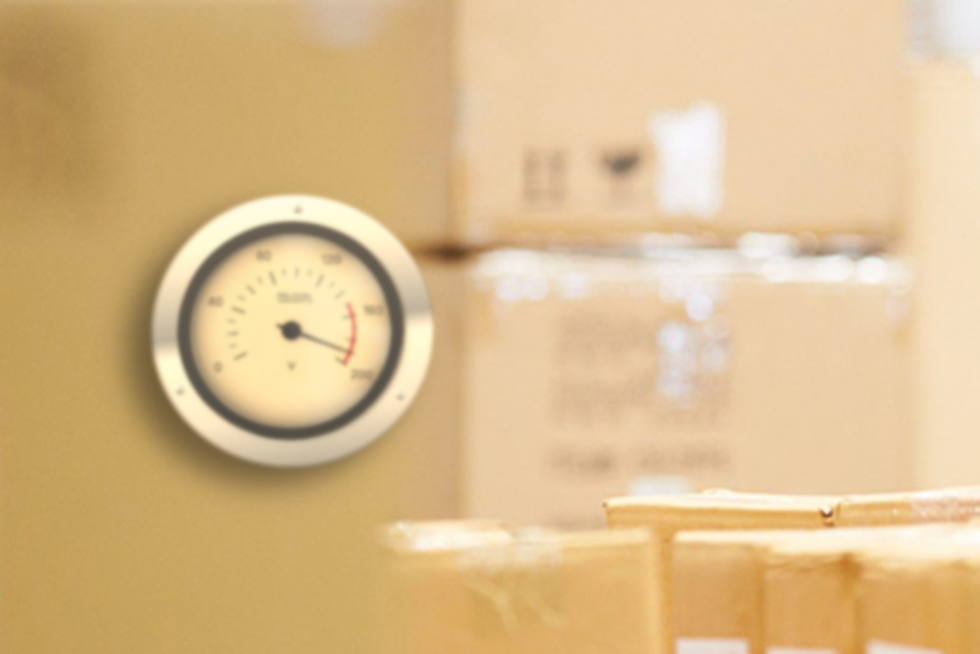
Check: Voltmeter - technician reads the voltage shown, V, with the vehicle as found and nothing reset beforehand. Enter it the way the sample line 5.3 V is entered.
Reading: 190 V
